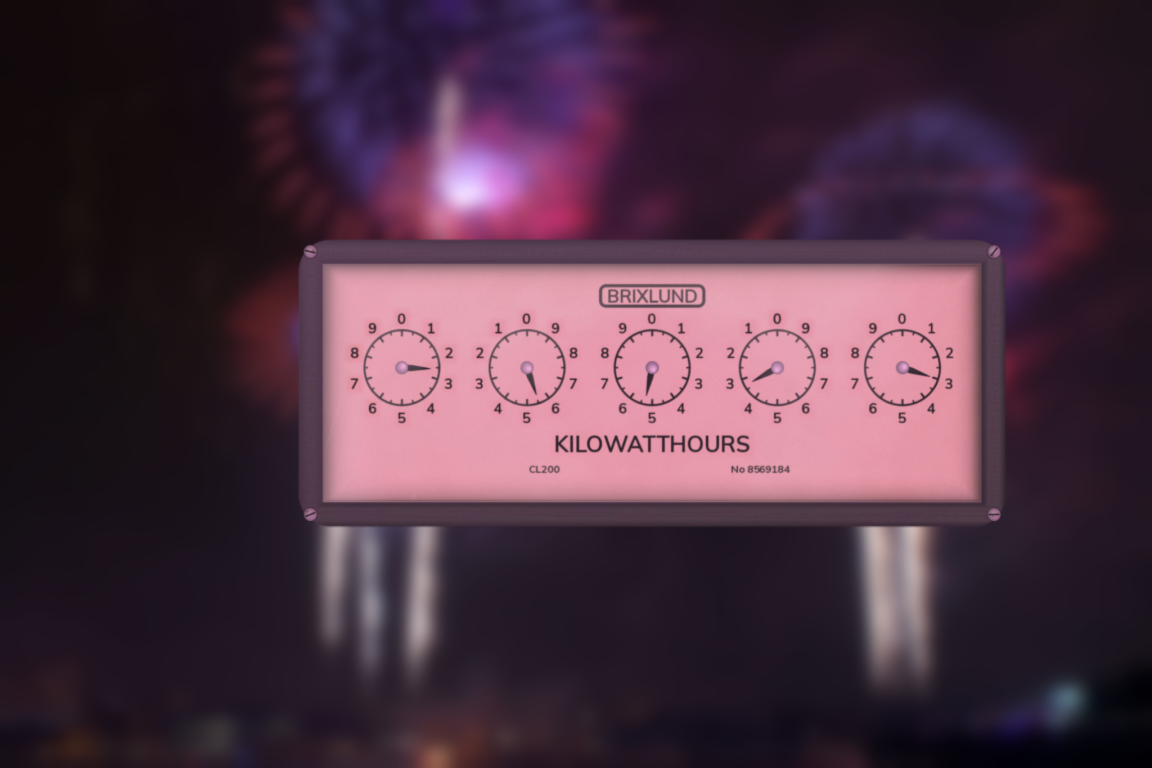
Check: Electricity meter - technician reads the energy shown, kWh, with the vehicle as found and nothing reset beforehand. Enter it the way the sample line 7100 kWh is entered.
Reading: 25533 kWh
